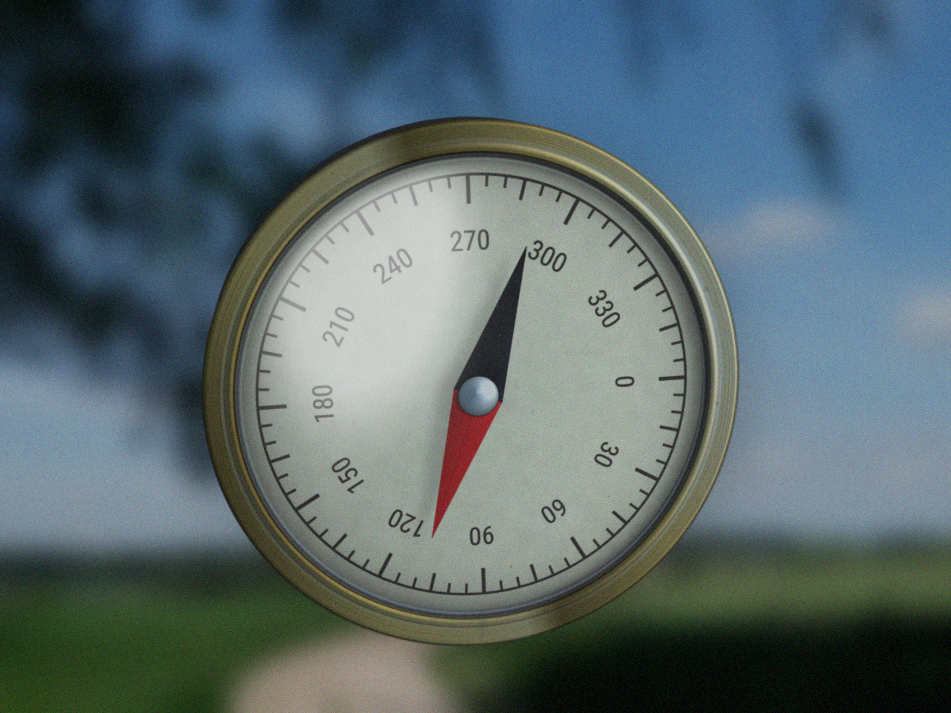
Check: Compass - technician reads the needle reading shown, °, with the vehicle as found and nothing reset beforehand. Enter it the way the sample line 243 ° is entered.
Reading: 110 °
